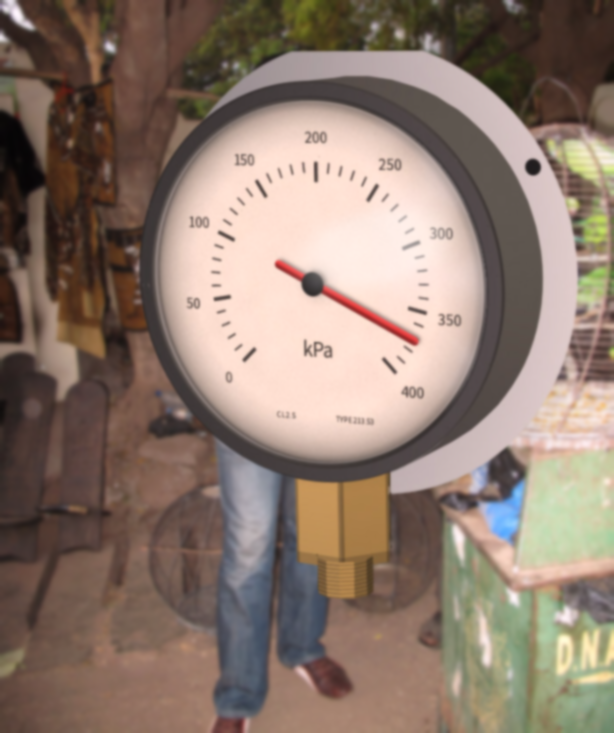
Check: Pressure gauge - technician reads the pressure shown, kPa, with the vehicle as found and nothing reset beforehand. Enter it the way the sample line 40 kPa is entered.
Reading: 370 kPa
